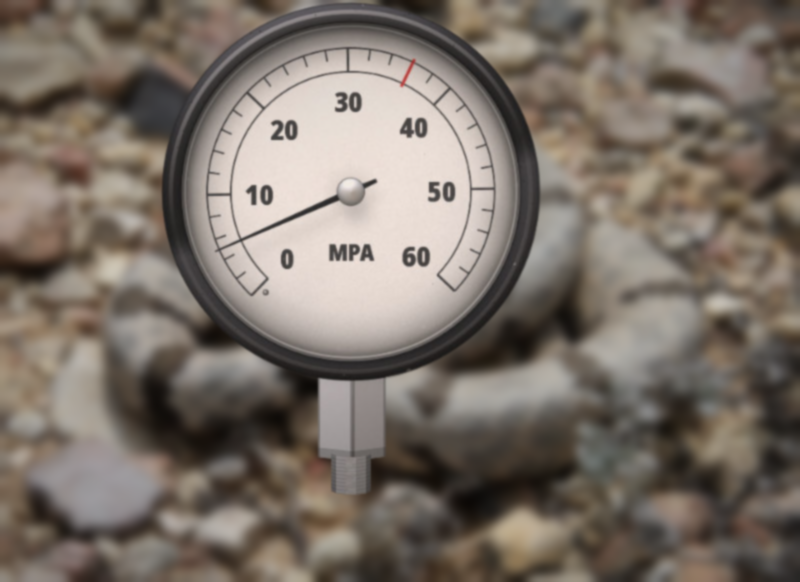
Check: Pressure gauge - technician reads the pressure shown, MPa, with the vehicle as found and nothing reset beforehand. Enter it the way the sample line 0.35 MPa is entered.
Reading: 5 MPa
